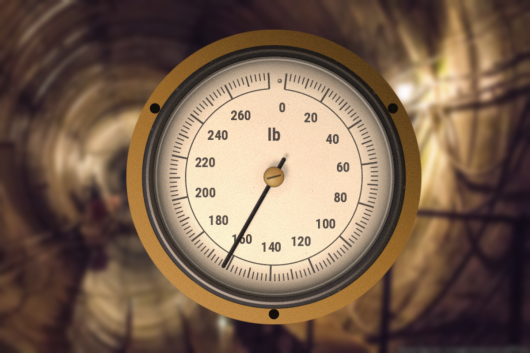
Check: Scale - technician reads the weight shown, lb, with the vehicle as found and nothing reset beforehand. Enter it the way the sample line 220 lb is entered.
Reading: 162 lb
